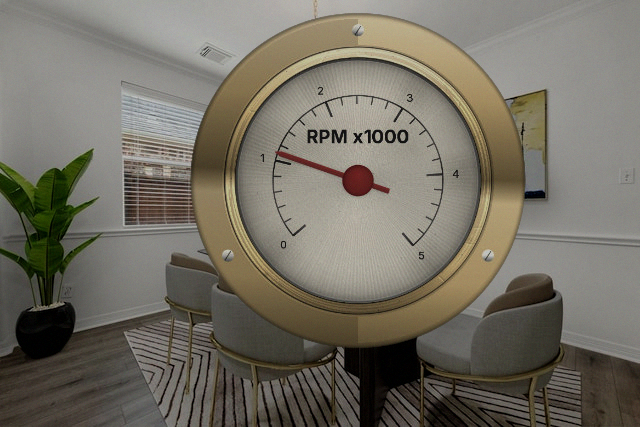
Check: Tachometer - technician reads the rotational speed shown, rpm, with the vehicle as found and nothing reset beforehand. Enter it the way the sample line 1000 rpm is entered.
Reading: 1100 rpm
